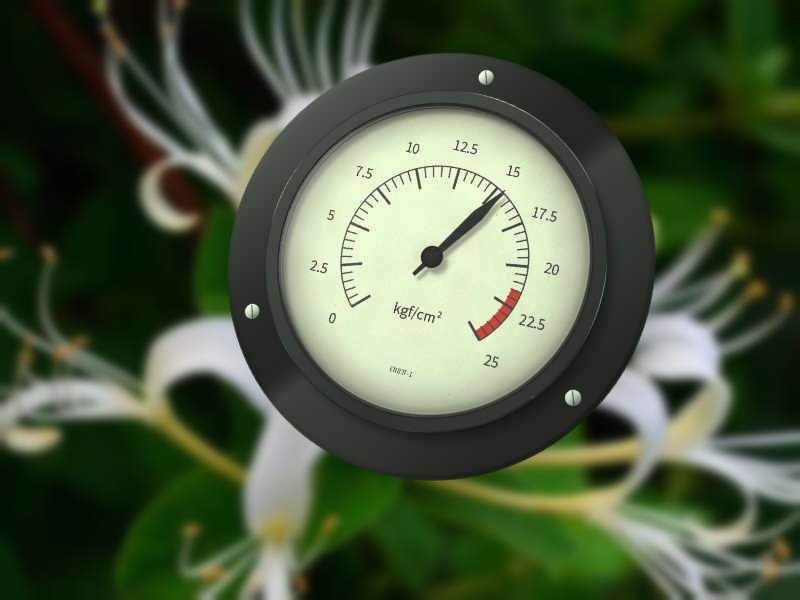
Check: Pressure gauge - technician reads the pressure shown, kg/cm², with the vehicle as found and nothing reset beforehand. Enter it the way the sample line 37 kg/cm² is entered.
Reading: 15.5 kg/cm²
